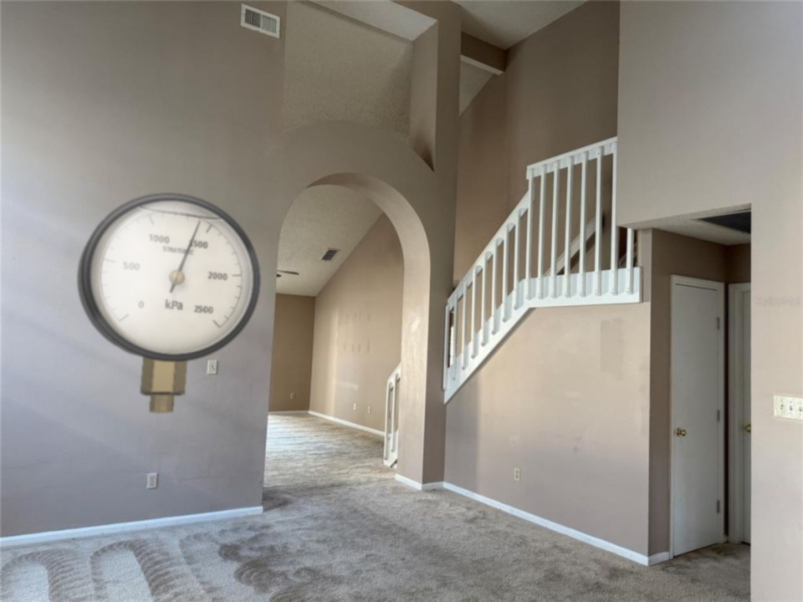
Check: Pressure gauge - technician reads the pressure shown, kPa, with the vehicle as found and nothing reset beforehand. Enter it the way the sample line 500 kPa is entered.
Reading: 1400 kPa
